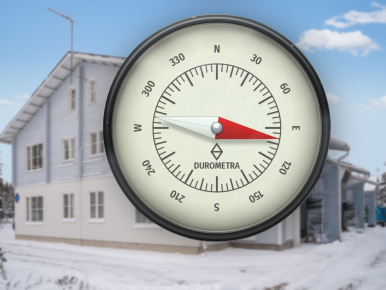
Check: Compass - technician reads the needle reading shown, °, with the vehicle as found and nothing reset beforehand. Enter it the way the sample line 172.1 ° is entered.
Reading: 100 °
